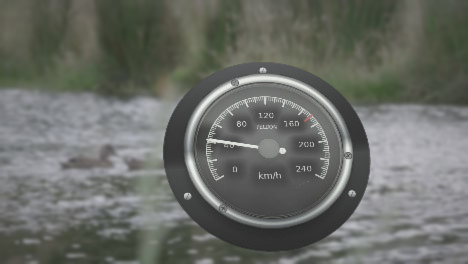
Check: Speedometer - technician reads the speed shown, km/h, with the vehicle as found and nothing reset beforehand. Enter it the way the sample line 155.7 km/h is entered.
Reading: 40 km/h
